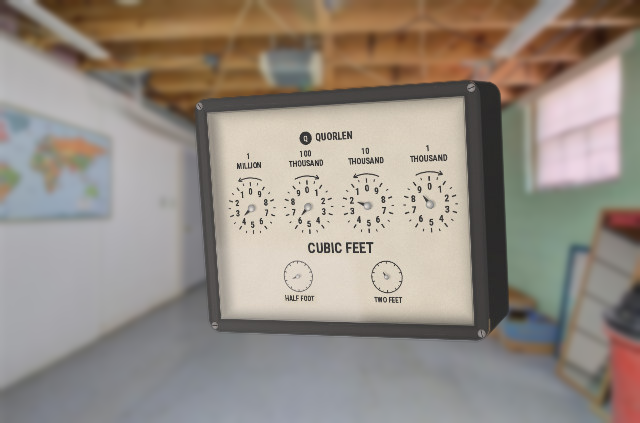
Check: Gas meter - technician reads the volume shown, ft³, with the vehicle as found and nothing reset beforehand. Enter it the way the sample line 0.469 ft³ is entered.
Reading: 361900 ft³
